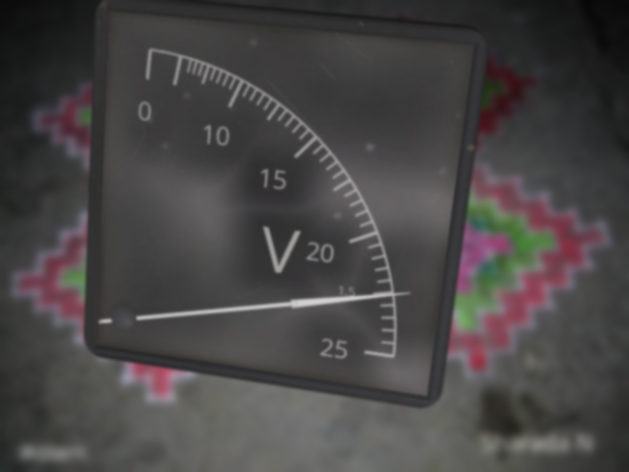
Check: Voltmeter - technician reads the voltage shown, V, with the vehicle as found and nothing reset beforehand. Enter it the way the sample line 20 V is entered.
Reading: 22.5 V
